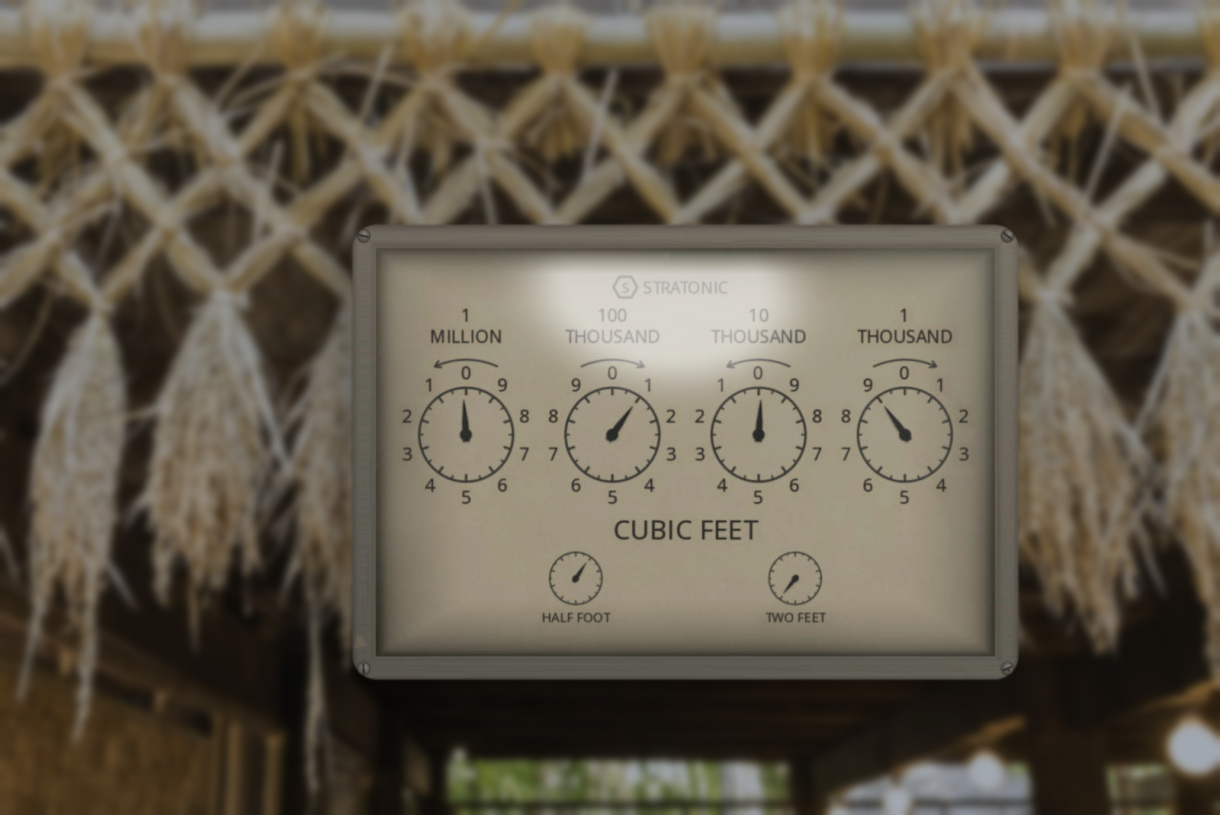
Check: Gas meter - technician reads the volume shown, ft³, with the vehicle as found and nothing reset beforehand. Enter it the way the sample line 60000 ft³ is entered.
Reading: 9900 ft³
